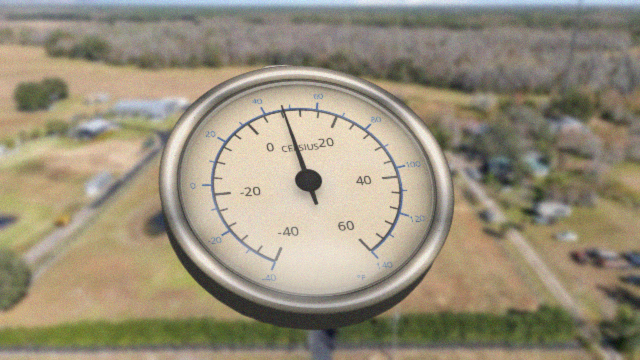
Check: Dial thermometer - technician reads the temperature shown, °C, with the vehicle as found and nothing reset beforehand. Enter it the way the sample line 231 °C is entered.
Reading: 8 °C
